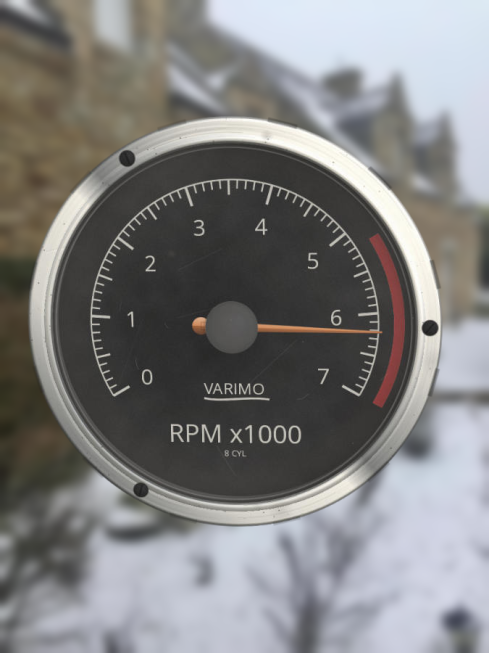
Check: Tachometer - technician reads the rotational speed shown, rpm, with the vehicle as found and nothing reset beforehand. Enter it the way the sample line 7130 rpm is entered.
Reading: 6200 rpm
